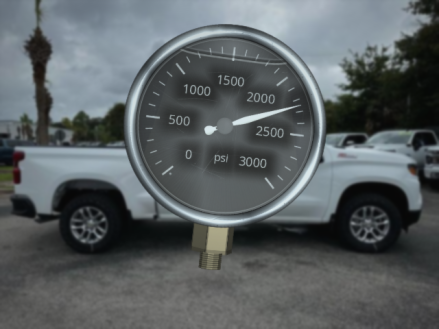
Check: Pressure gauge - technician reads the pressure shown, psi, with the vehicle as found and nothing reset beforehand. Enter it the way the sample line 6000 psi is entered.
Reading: 2250 psi
